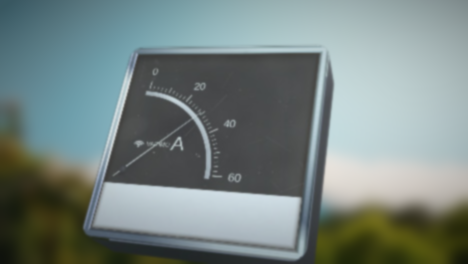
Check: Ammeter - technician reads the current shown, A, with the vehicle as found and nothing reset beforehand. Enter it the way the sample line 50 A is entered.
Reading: 30 A
